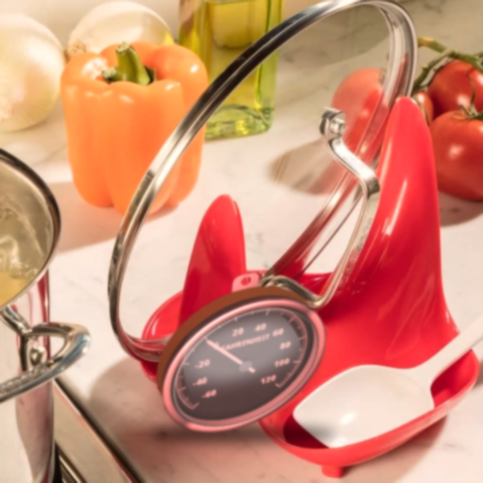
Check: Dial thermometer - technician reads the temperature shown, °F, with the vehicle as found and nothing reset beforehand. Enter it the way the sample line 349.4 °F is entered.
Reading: 0 °F
